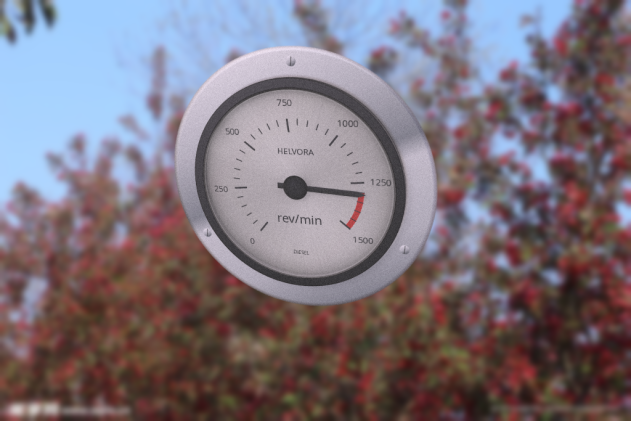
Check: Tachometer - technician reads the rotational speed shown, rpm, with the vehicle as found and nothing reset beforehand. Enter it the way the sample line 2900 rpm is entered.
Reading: 1300 rpm
